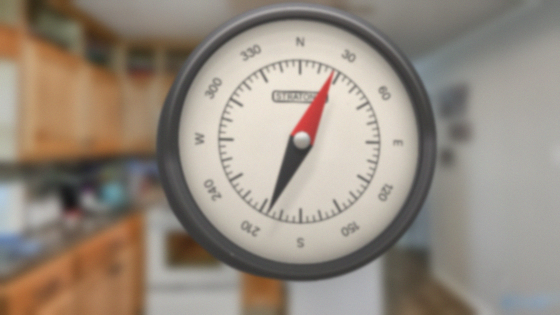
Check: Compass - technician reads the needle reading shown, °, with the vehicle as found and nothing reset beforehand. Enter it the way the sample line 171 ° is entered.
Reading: 25 °
